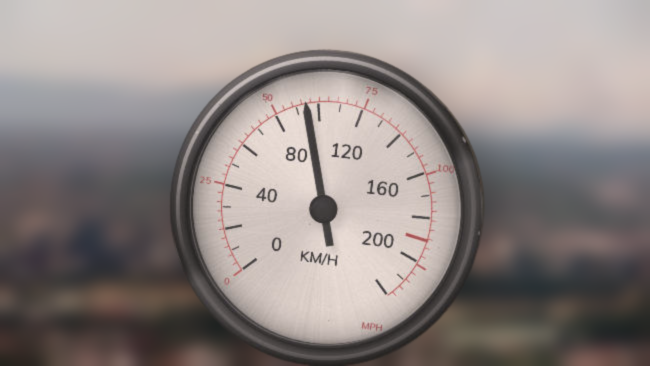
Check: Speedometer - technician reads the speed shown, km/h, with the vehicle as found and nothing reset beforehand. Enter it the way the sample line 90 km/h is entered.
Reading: 95 km/h
